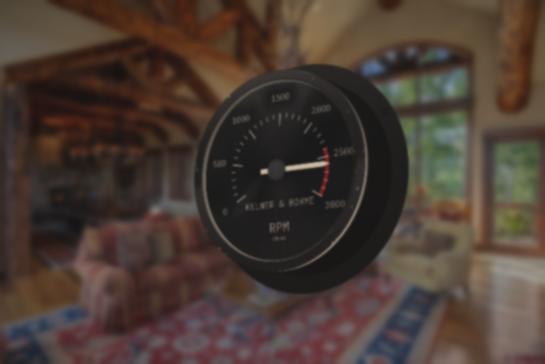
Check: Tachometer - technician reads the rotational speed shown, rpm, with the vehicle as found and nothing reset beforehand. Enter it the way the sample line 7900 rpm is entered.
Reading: 2600 rpm
